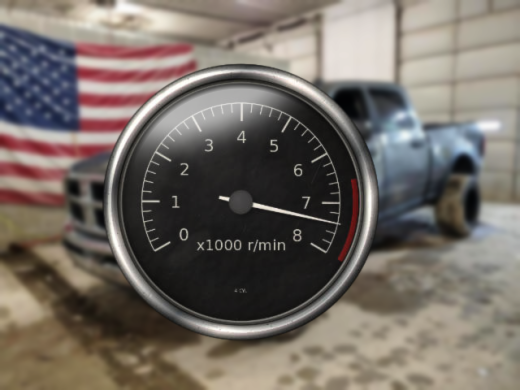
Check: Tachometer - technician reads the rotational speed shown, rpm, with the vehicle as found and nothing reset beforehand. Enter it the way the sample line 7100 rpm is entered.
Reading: 7400 rpm
